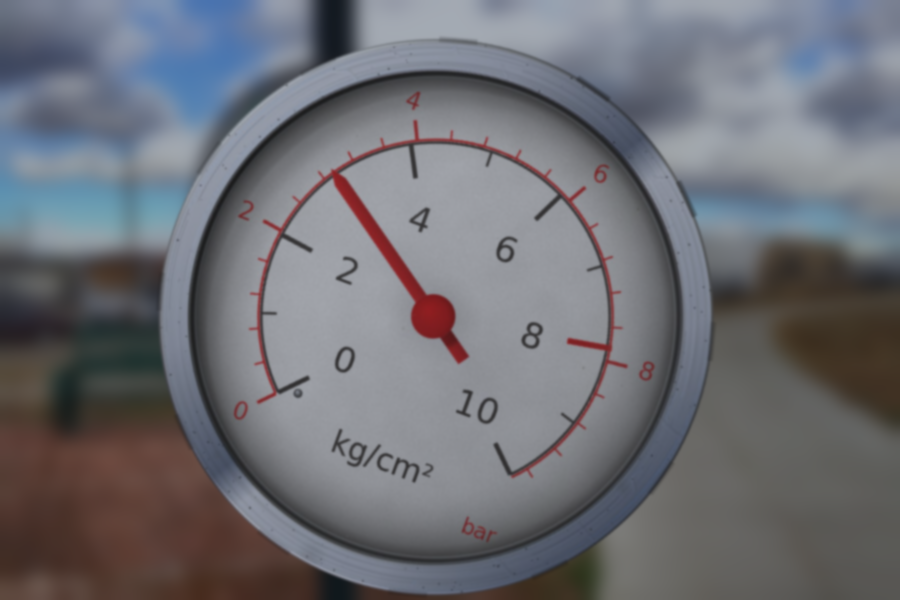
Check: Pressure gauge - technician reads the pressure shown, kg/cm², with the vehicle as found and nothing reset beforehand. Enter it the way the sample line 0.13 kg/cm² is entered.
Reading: 3 kg/cm²
